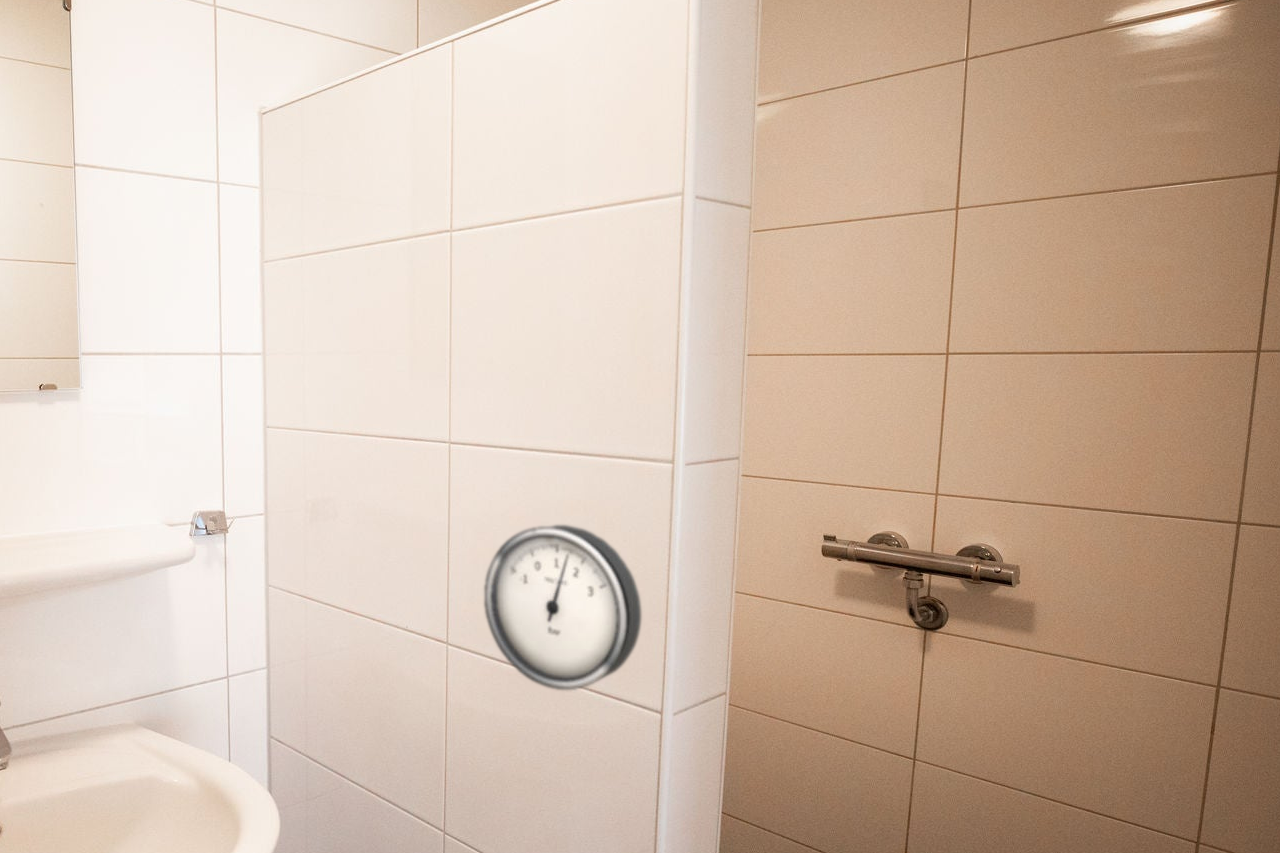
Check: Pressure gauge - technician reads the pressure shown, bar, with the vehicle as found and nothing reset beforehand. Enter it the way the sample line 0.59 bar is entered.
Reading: 1.5 bar
